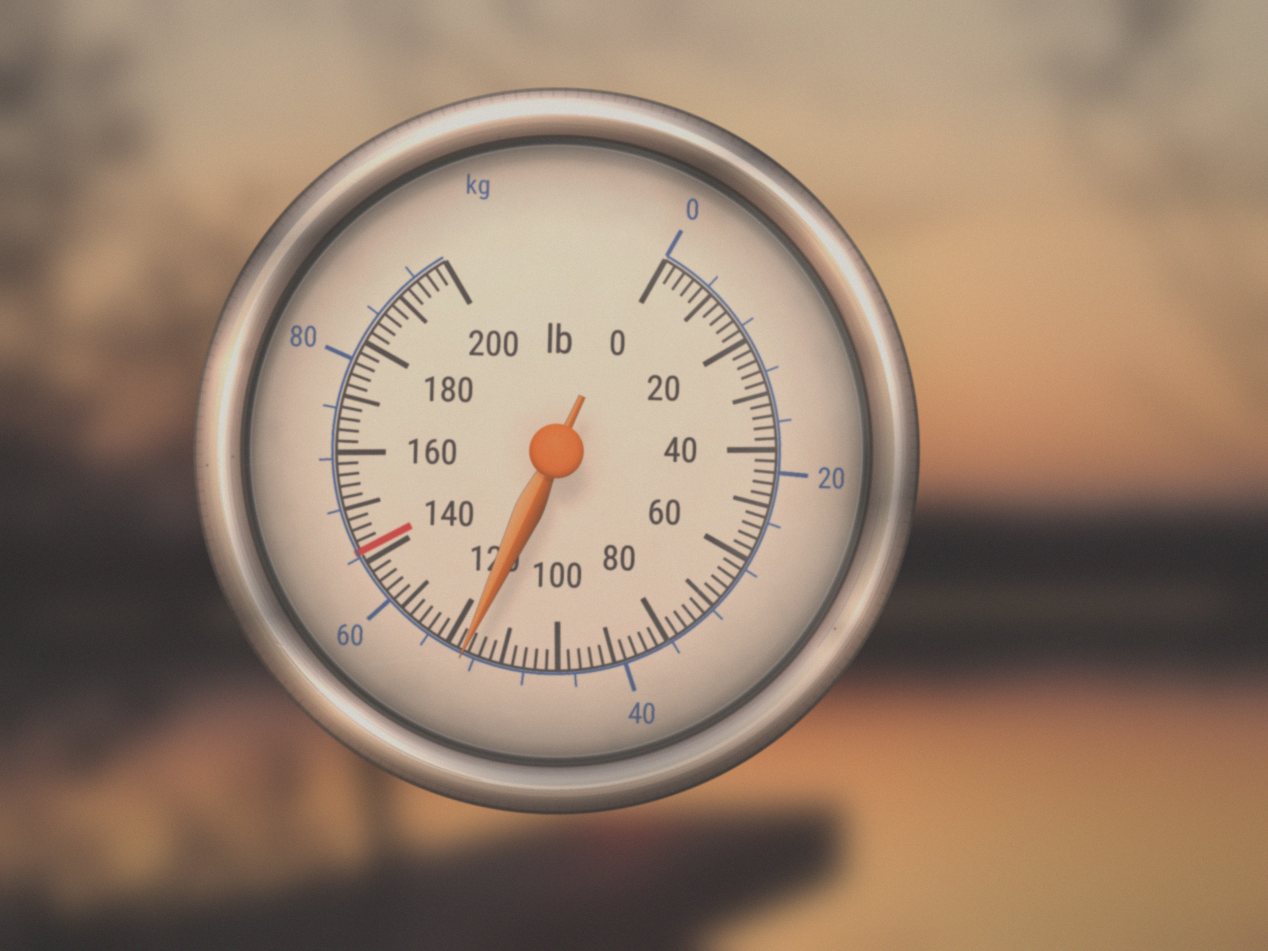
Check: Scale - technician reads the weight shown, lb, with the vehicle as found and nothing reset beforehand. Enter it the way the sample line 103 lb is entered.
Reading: 117 lb
